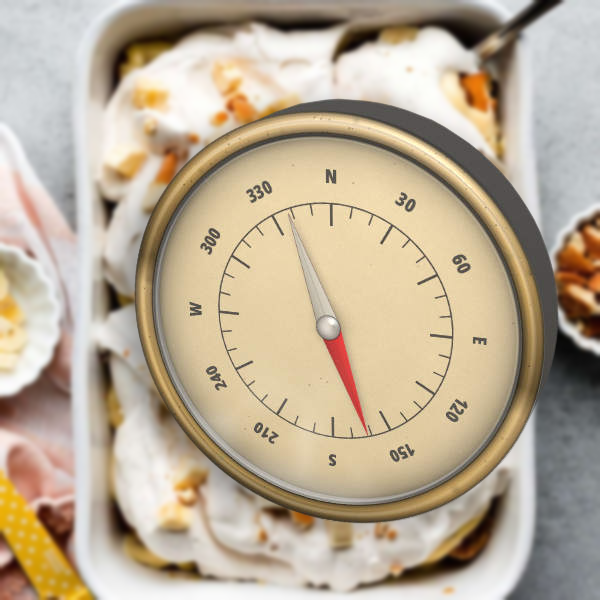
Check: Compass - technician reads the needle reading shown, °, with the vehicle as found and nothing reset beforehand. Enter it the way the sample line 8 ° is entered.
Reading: 160 °
